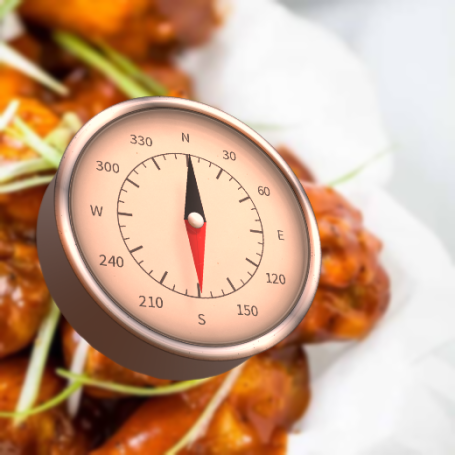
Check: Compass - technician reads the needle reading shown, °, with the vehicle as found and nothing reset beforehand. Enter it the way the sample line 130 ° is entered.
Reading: 180 °
